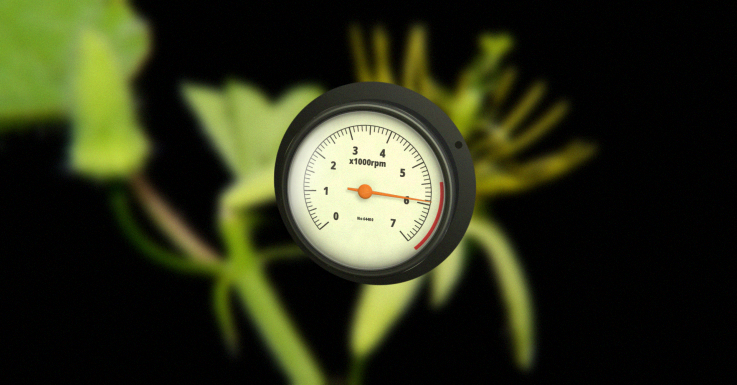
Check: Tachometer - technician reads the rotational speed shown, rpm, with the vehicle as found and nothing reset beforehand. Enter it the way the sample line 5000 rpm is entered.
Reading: 5900 rpm
